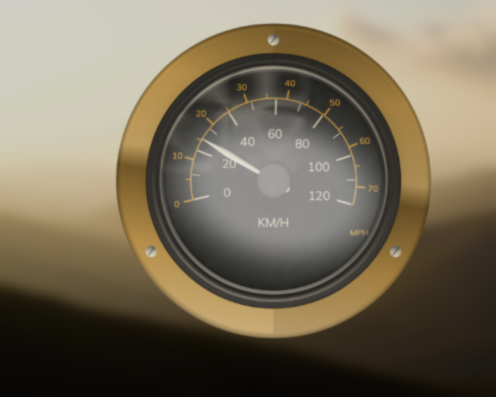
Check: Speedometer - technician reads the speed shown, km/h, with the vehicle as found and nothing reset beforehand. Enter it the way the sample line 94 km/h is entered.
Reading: 25 km/h
